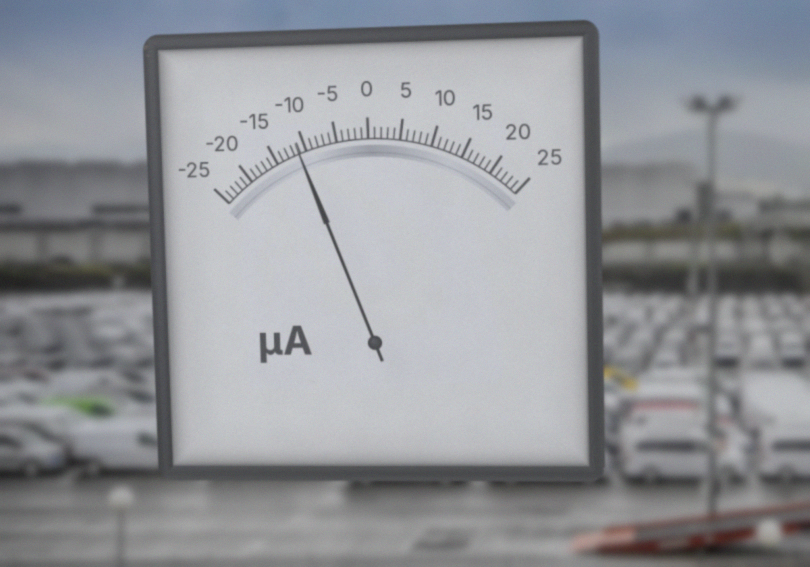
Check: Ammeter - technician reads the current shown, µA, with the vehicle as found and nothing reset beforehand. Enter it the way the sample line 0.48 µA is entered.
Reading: -11 µA
